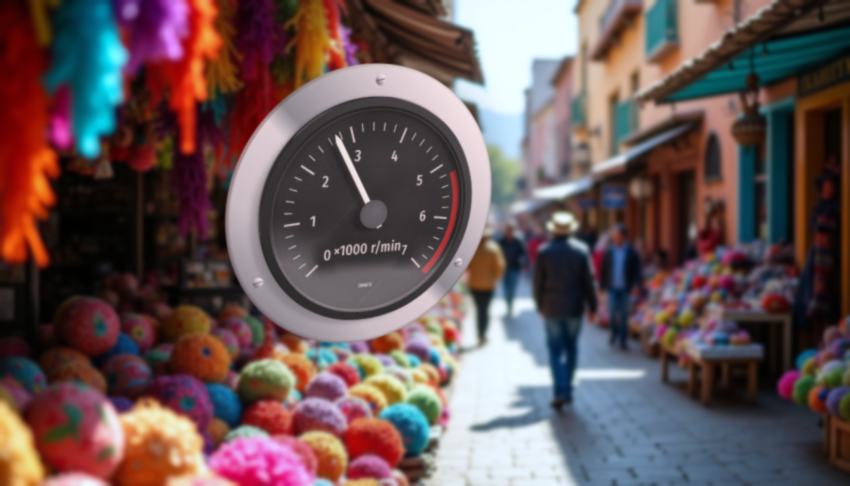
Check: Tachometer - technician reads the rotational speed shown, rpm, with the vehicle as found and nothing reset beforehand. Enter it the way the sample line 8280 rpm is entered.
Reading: 2700 rpm
